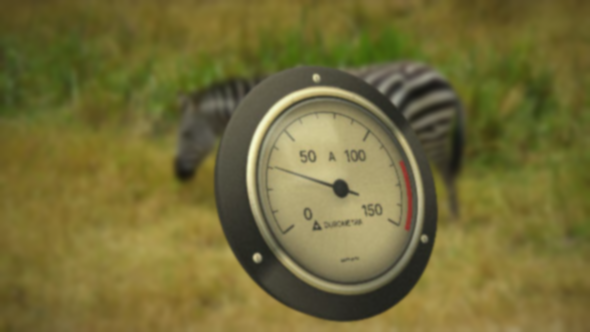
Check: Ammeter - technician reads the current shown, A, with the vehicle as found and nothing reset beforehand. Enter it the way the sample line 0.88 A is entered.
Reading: 30 A
